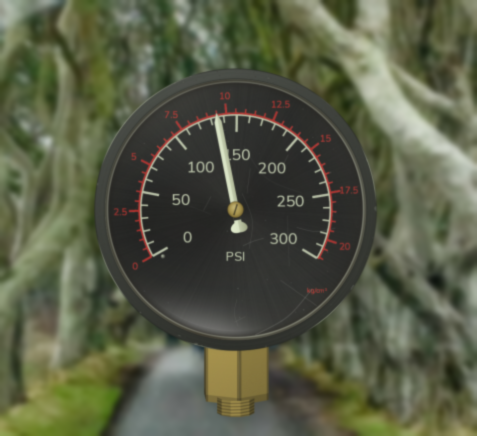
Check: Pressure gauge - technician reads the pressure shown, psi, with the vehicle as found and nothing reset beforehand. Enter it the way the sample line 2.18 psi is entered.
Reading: 135 psi
